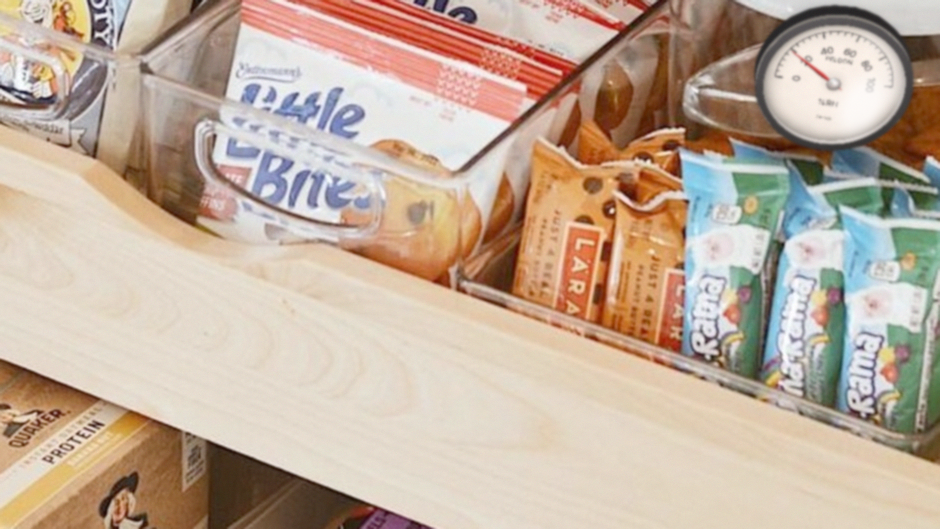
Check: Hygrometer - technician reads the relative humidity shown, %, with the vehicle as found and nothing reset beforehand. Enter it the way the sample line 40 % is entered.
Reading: 20 %
